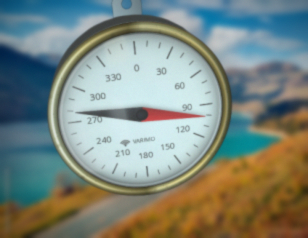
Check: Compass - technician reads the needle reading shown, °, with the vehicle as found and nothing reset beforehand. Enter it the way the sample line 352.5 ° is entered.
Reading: 100 °
